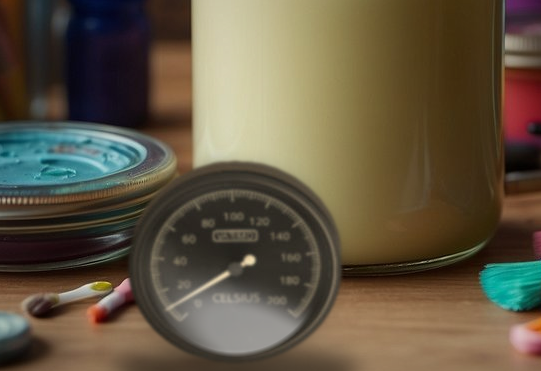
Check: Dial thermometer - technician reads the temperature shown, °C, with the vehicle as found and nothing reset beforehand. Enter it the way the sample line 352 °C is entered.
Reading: 10 °C
